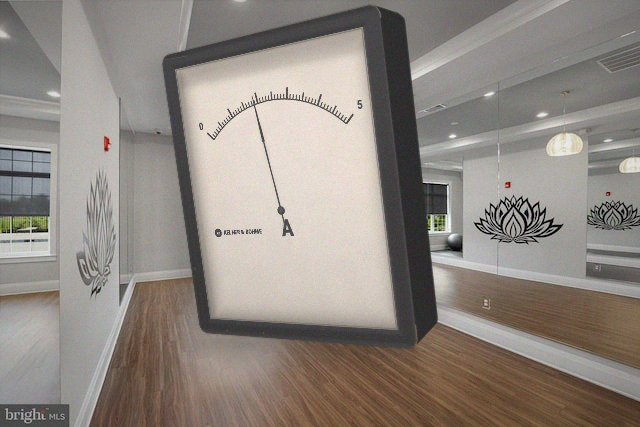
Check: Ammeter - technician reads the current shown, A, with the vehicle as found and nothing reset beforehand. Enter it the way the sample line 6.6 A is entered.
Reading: 2 A
